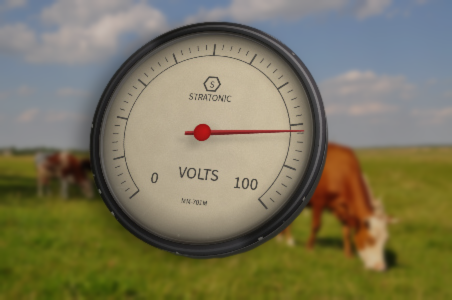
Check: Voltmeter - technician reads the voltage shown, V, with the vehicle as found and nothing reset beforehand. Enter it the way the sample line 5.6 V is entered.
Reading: 82 V
